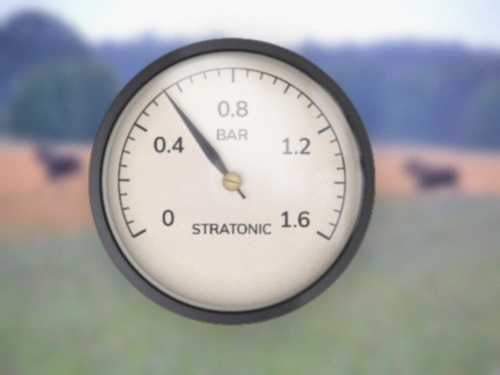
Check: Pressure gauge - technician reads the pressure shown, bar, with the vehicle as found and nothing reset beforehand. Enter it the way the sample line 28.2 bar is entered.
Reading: 0.55 bar
